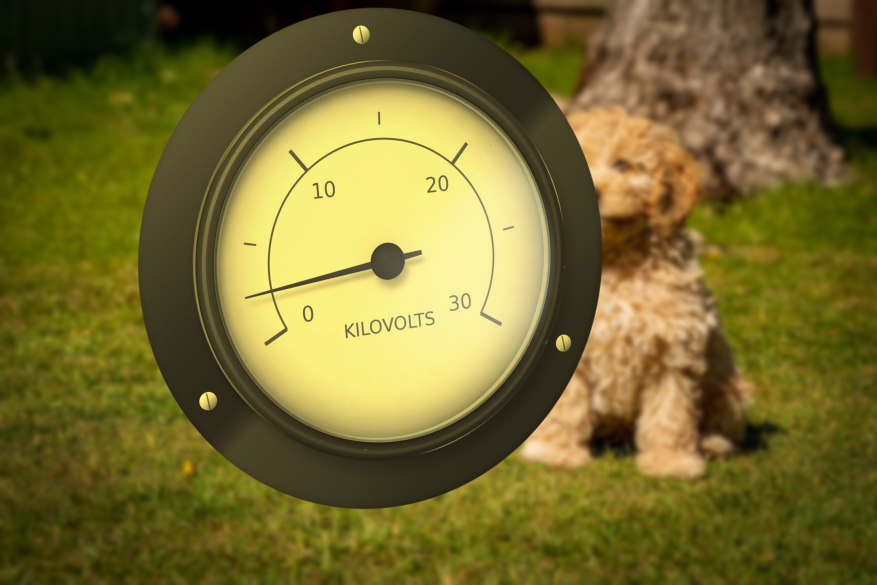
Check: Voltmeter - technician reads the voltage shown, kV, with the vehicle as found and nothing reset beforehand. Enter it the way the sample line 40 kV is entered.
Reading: 2.5 kV
